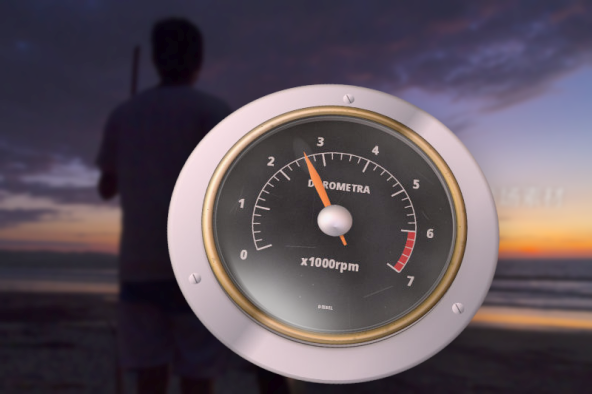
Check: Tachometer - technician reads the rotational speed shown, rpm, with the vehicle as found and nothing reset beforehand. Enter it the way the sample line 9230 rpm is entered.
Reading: 2600 rpm
